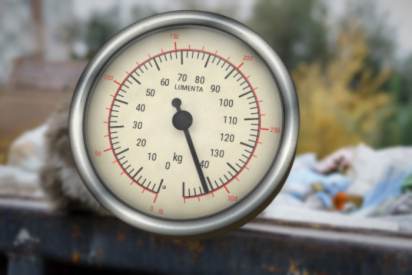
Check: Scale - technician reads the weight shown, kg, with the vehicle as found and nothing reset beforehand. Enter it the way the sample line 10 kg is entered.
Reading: 142 kg
